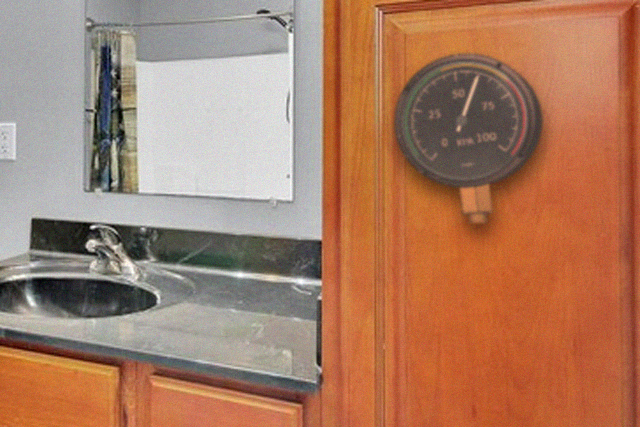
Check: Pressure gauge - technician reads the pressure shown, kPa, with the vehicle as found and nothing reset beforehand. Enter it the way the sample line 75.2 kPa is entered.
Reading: 60 kPa
